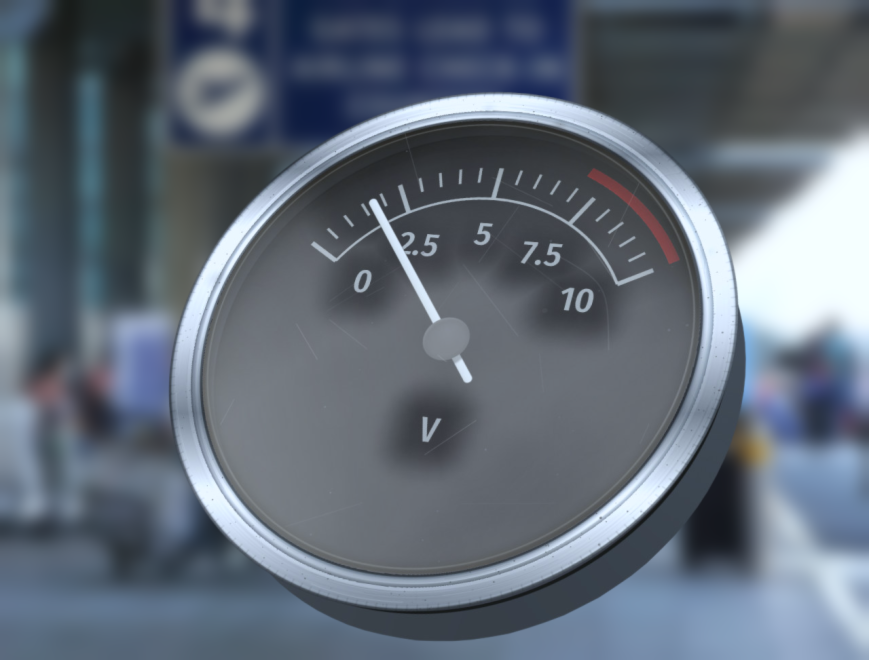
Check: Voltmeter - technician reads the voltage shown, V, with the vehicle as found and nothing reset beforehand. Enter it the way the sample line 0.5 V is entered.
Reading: 1.75 V
